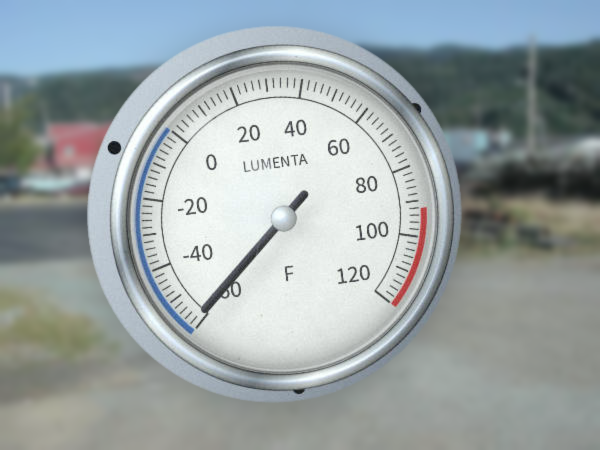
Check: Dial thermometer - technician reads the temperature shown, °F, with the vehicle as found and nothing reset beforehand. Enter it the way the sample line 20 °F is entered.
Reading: -58 °F
